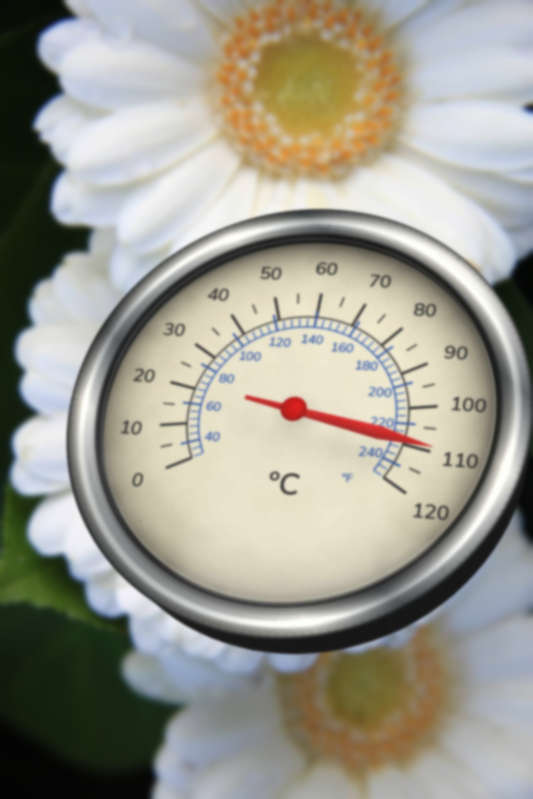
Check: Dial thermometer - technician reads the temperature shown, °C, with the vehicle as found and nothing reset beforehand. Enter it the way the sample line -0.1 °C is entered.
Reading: 110 °C
